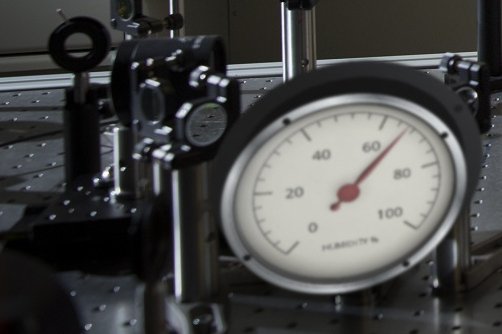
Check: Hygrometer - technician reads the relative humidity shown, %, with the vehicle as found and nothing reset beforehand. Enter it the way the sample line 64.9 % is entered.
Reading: 66 %
